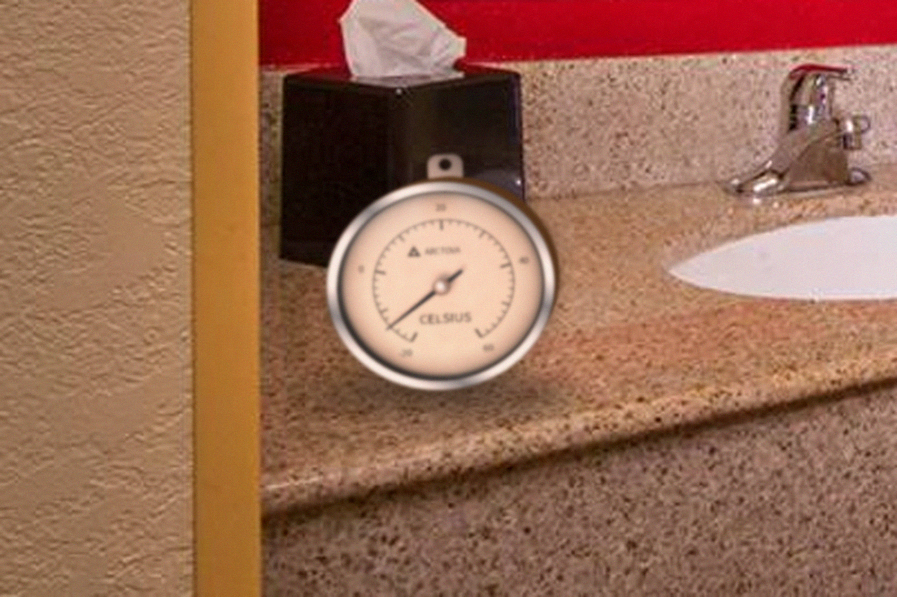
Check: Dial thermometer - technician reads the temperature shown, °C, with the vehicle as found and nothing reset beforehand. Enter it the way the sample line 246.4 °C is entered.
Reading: -14 °C
